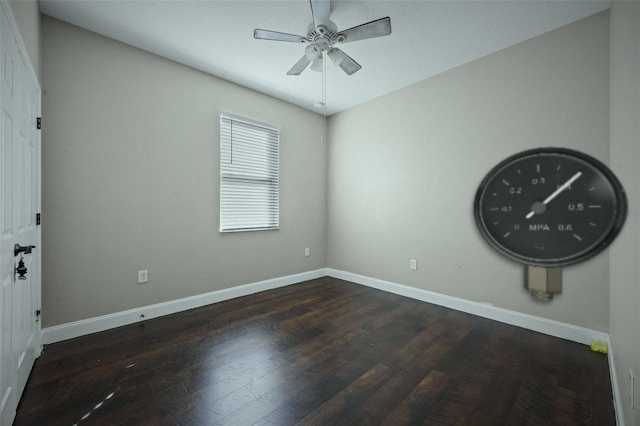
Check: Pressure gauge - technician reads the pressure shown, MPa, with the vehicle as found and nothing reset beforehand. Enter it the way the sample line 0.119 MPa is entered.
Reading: 0.4 MPa
